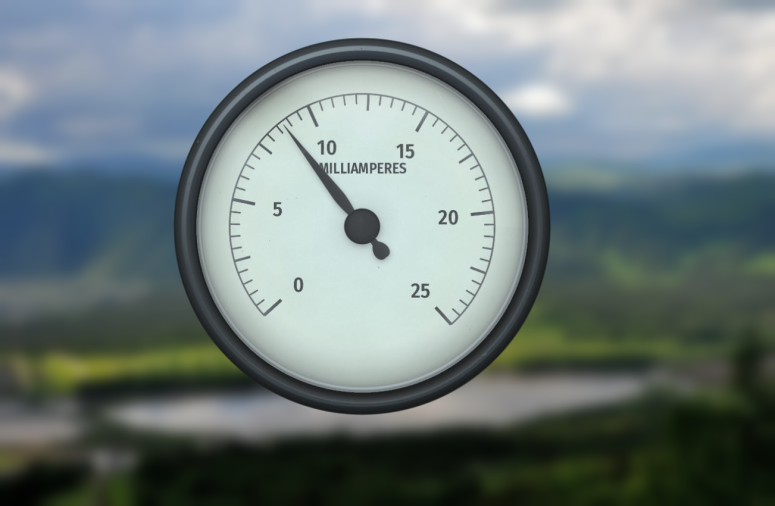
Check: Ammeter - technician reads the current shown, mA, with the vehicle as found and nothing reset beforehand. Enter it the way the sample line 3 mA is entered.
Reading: 8.75 mA
